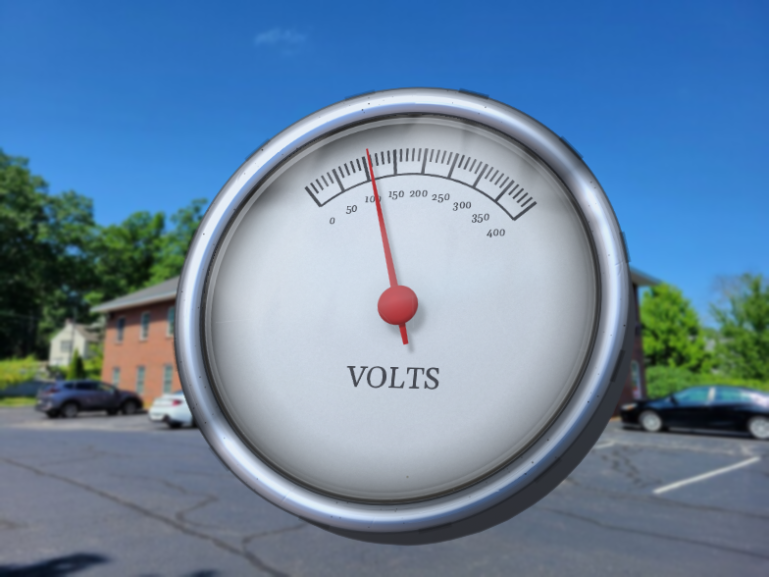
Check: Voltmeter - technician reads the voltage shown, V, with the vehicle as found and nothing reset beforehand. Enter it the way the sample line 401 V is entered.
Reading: 110 V
